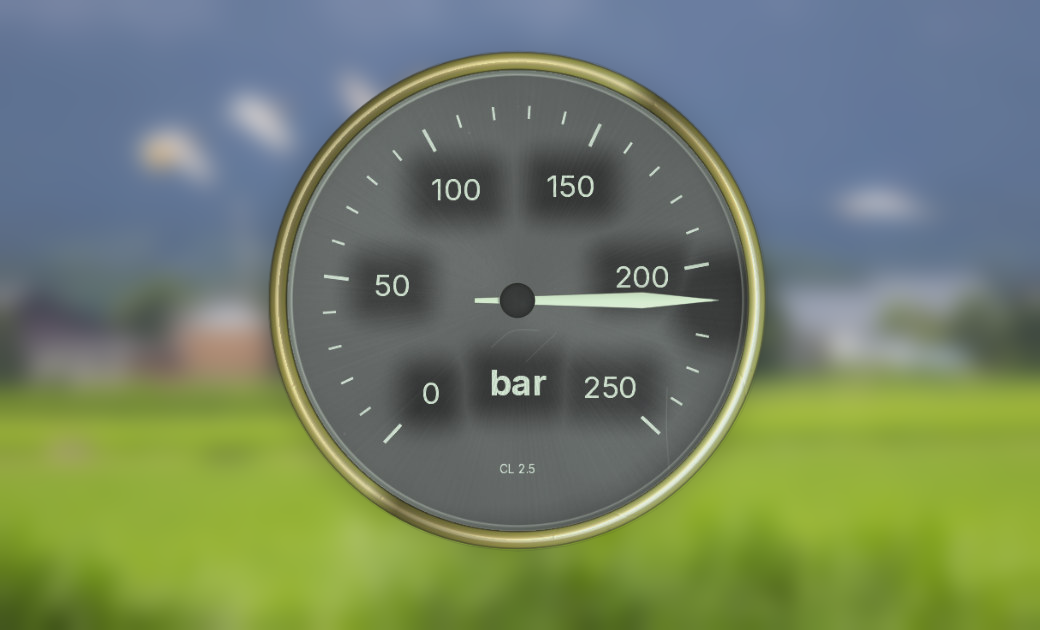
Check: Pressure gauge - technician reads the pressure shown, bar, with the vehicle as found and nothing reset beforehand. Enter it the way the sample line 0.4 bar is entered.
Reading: 210 bar
